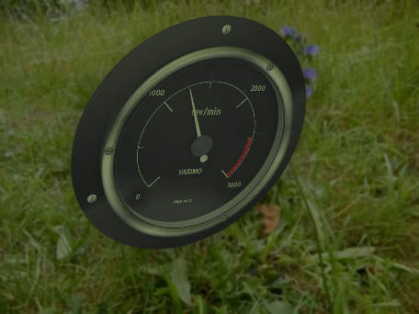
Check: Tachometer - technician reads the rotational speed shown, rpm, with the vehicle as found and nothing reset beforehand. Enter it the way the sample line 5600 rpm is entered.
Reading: 1250 rpm
